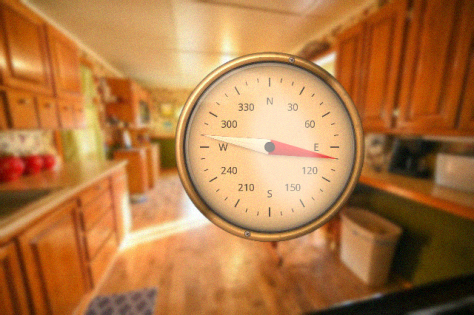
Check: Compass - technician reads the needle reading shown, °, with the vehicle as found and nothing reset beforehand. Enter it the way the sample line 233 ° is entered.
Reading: 100 °
